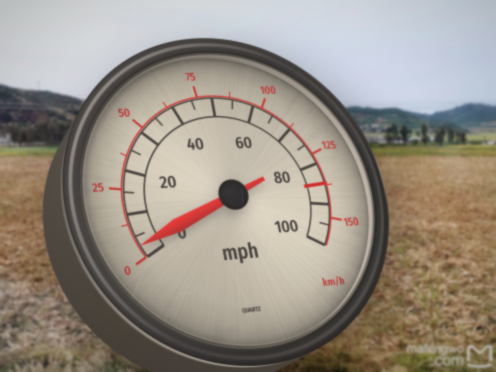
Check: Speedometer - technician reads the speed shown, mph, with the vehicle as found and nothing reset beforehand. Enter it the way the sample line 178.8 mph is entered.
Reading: 2.5 mph
